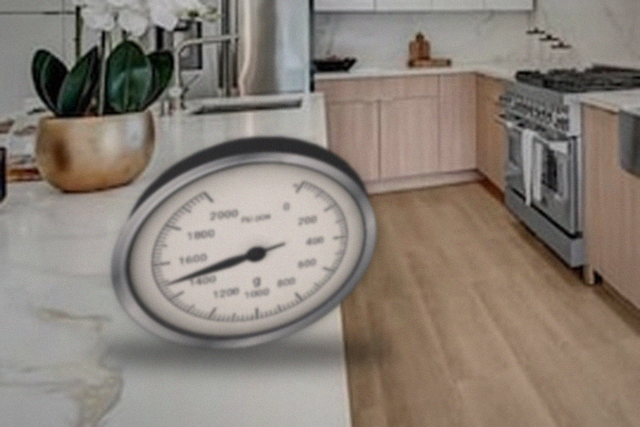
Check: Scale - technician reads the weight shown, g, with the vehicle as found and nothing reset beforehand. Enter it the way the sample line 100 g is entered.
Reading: 1500 g
